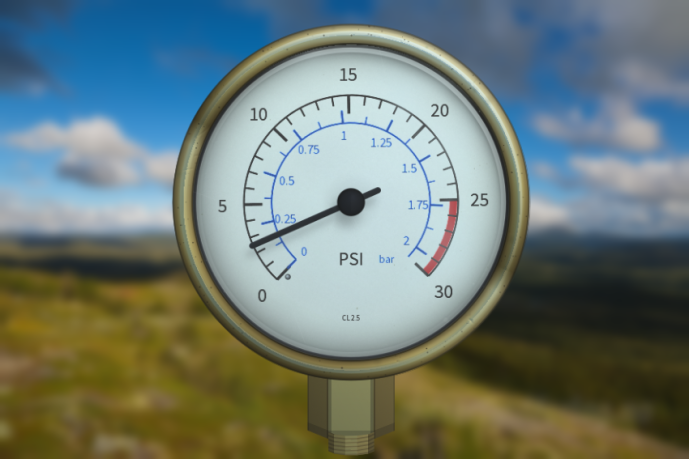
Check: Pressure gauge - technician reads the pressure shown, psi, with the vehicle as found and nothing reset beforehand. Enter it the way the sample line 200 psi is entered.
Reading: 2.5 psi
